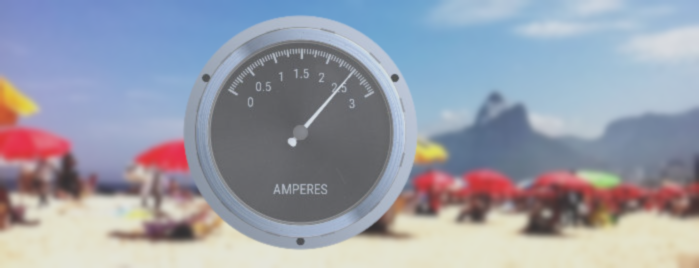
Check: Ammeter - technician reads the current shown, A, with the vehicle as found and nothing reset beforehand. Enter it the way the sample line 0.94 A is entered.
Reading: 2.5 A
